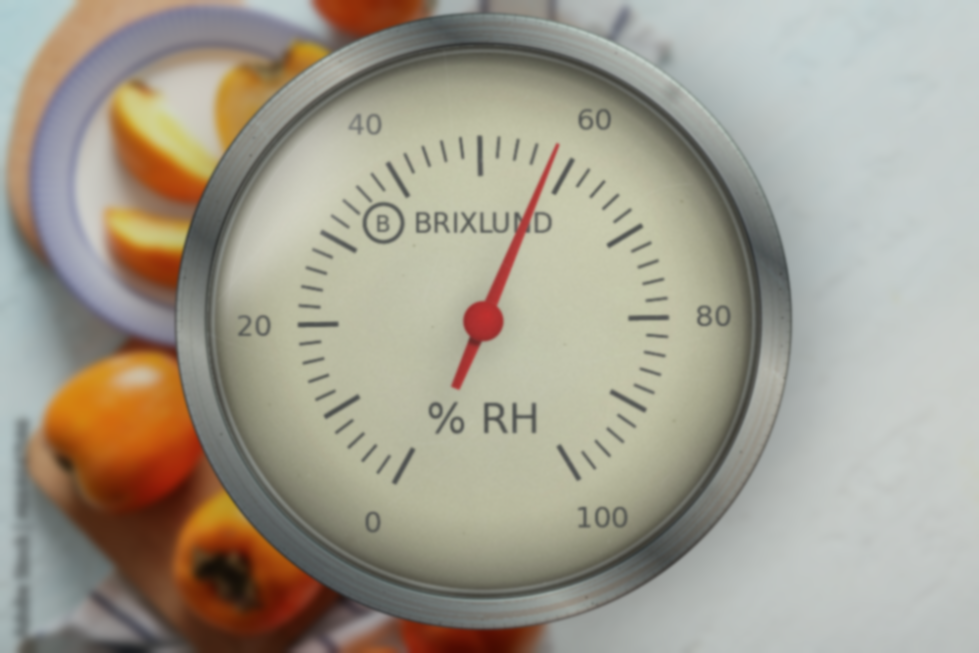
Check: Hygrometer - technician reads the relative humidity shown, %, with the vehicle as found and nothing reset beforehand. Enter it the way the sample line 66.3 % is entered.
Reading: 58 %
